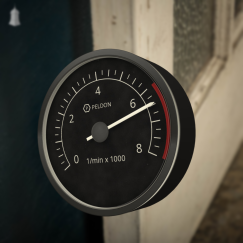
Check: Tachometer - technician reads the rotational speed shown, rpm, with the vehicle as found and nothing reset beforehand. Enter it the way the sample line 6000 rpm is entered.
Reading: 6500 rpm
